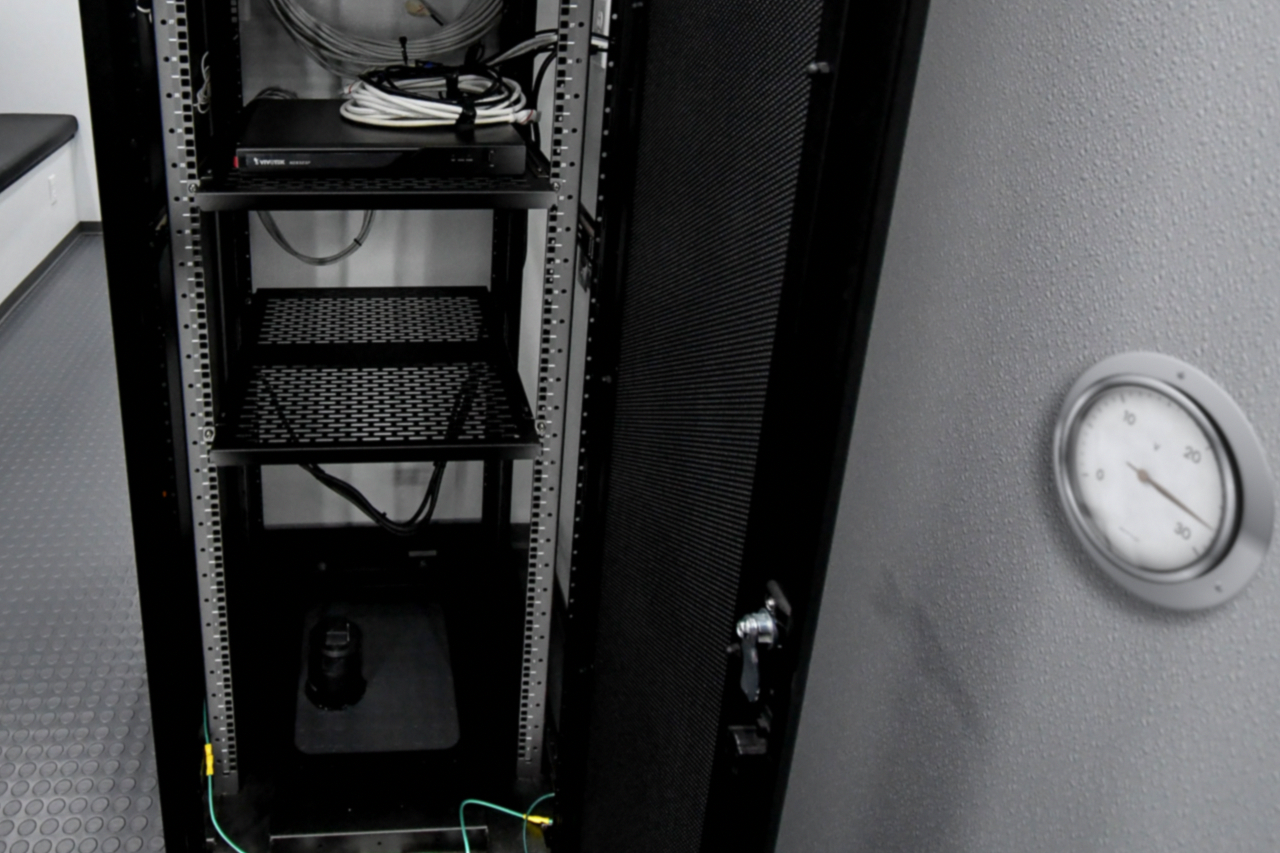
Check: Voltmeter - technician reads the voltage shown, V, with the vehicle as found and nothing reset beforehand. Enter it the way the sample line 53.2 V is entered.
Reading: 27 V
